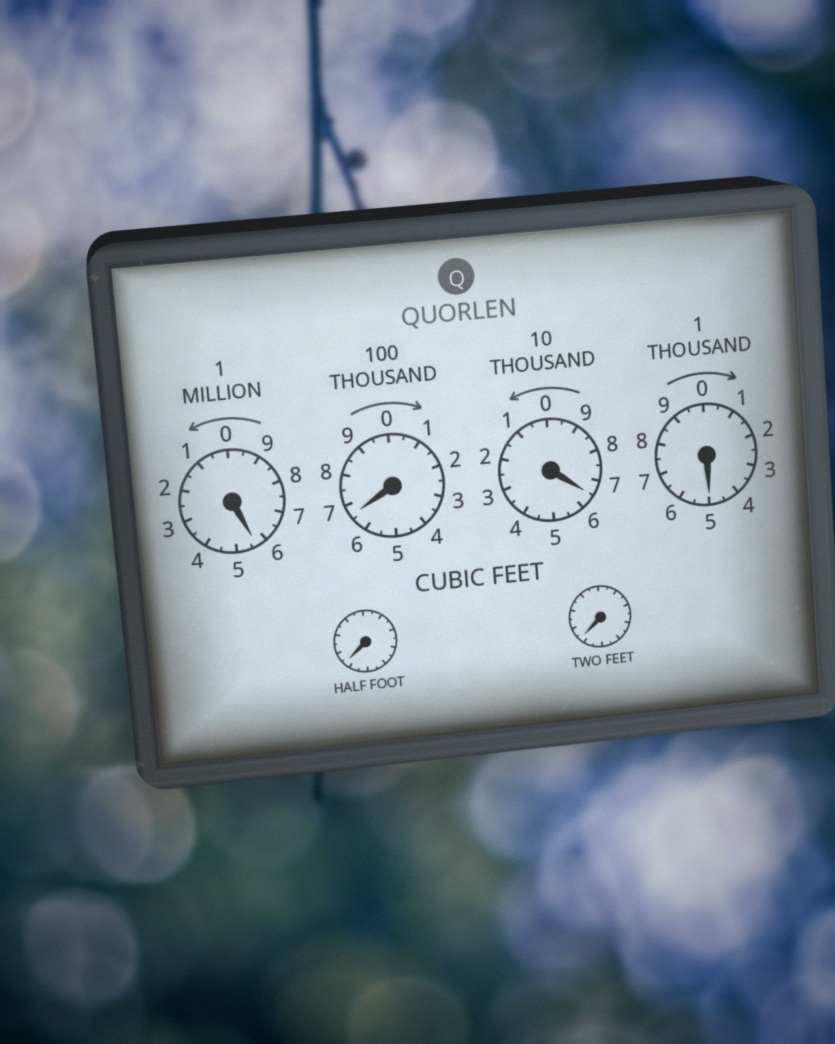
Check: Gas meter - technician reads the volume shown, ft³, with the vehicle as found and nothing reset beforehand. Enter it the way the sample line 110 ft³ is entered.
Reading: 566500 ft³
